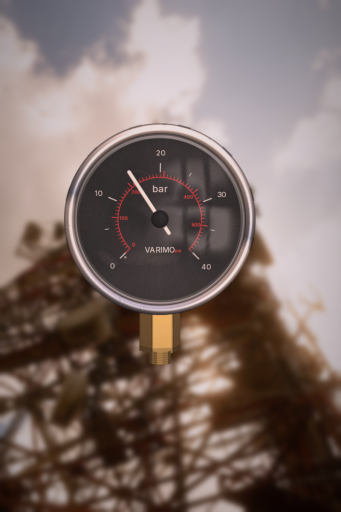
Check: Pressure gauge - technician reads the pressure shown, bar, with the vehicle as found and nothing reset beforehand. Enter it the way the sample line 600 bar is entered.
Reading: 15 bar
